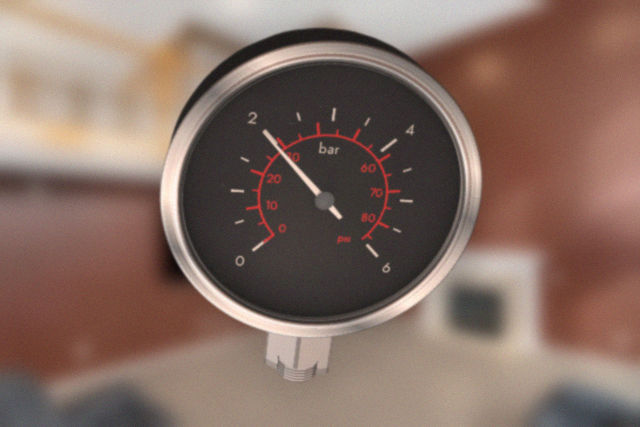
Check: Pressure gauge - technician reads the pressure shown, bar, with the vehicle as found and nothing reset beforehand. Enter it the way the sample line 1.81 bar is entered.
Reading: 2 bar
